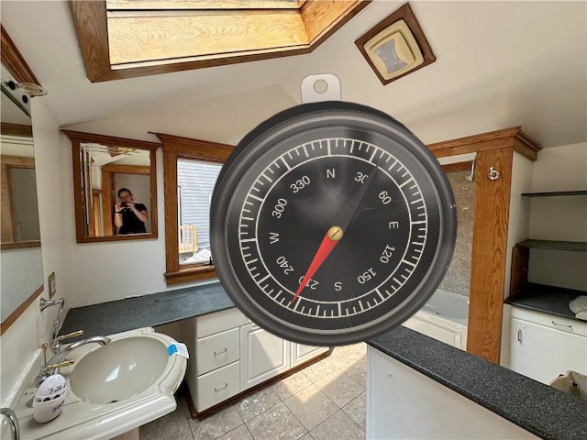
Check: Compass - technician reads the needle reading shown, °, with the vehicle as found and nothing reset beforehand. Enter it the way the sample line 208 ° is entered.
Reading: 215 °
